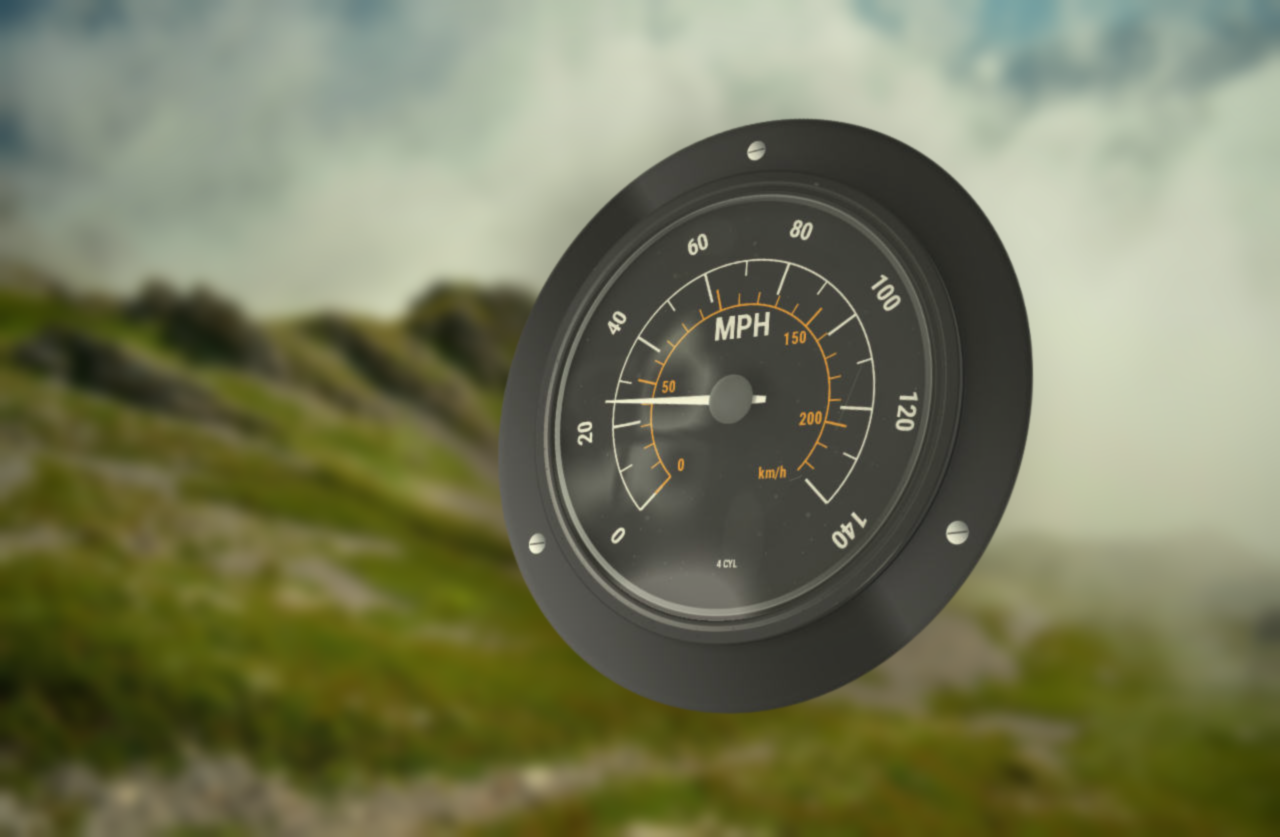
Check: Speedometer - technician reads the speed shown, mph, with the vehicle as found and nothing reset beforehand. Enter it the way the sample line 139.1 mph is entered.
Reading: 25 mph
